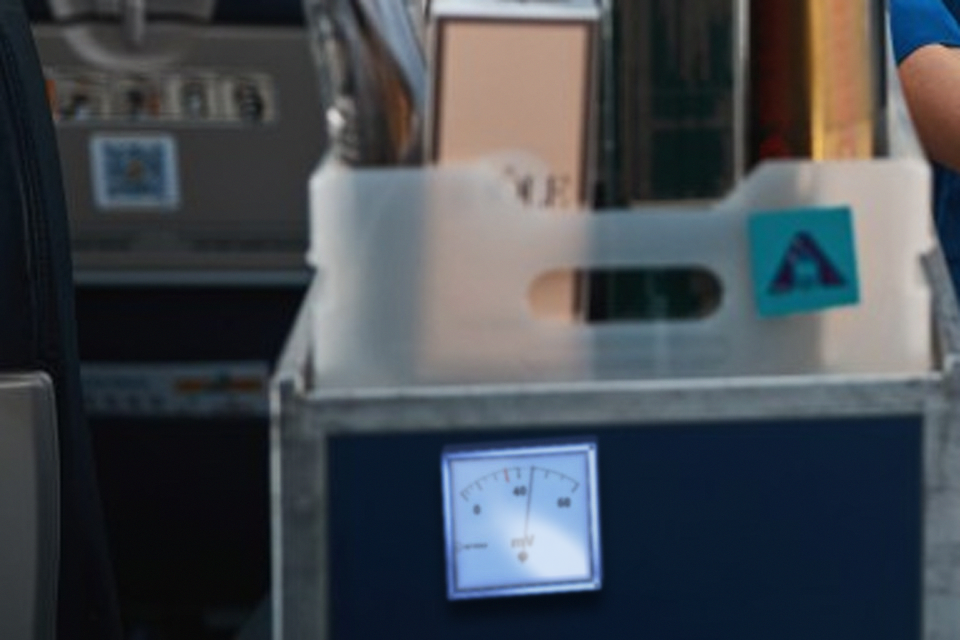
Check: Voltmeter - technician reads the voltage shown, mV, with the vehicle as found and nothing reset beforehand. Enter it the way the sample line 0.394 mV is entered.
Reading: 45 mV
